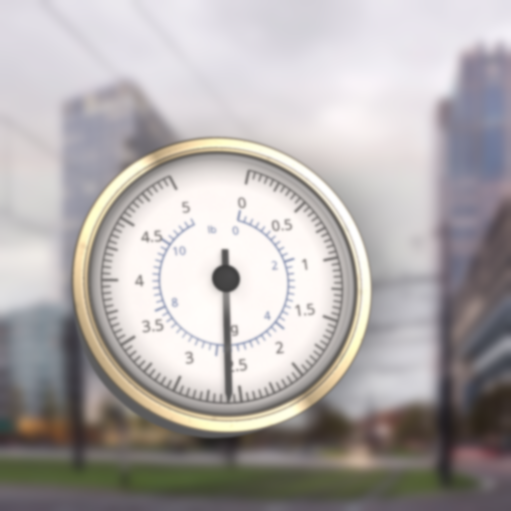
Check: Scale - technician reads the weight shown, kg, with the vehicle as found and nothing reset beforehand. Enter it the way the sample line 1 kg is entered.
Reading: 2.6 kg
